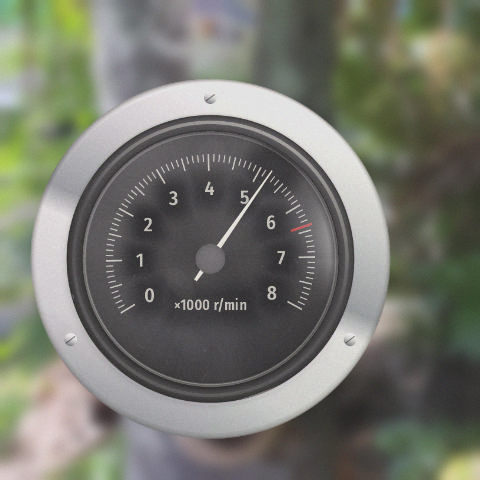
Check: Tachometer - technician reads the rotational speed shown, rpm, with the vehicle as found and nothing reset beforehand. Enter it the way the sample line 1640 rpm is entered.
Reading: 5200 rpm
